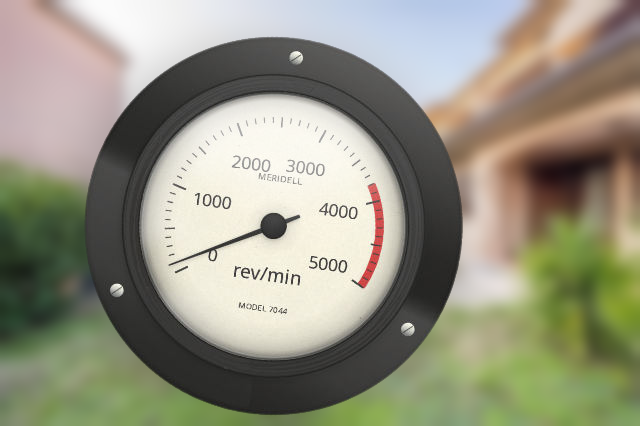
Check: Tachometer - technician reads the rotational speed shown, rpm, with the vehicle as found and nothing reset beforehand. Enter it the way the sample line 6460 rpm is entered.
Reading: 100 rpm
